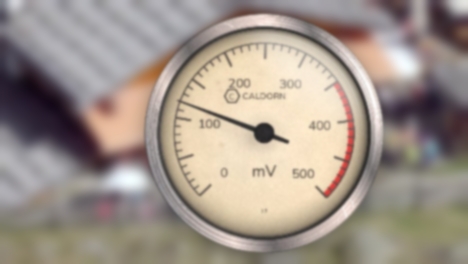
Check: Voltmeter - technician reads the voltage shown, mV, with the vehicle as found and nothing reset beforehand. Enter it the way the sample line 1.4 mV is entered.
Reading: 120 mV
